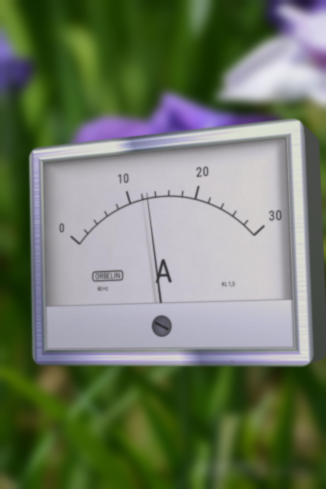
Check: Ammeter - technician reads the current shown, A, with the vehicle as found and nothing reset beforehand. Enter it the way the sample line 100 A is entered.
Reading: 13 A
